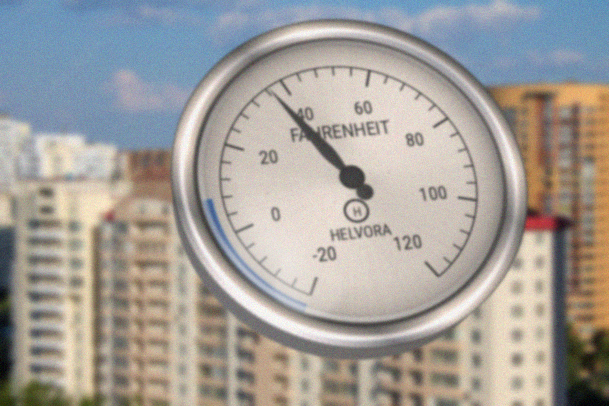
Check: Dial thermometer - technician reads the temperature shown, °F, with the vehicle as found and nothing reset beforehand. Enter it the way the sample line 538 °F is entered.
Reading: 36 °F
